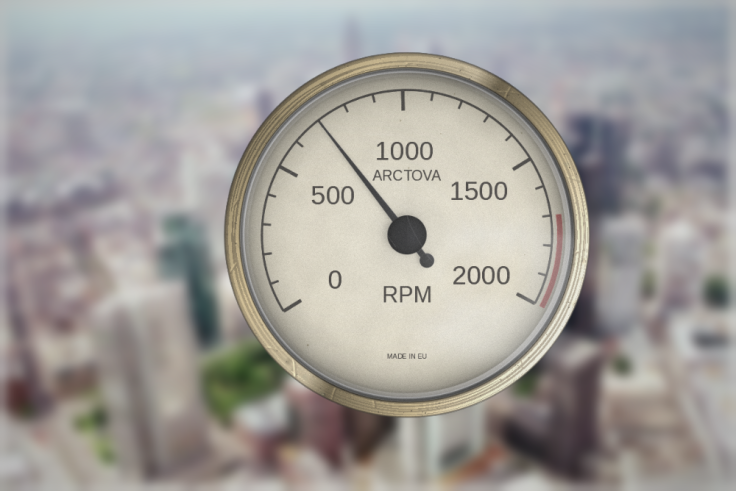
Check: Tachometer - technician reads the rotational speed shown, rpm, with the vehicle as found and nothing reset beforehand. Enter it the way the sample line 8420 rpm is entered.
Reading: 700 rpm
